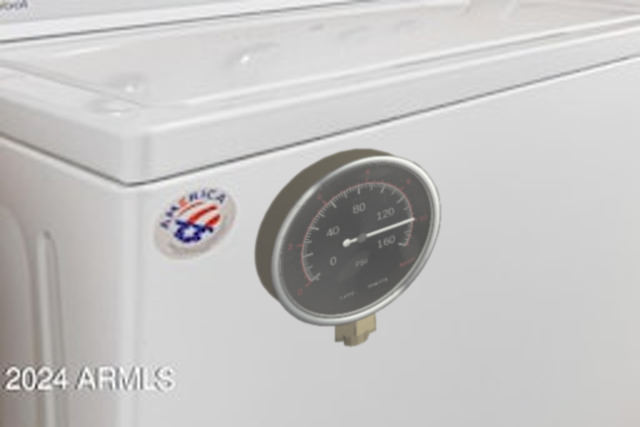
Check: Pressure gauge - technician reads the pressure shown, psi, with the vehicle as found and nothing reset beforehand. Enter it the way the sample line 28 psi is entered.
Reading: 140 psi
